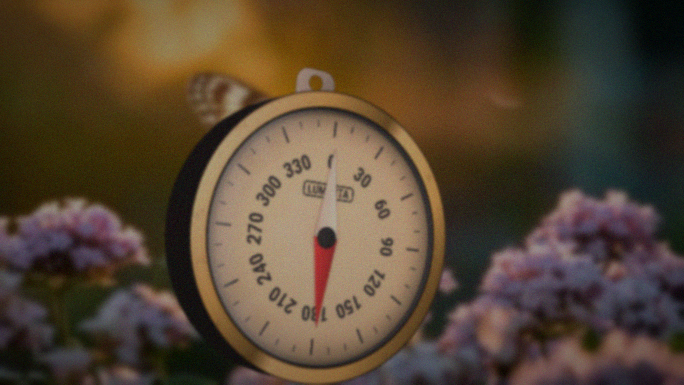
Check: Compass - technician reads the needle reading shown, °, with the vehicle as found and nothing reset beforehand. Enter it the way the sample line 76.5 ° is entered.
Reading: 180 °
